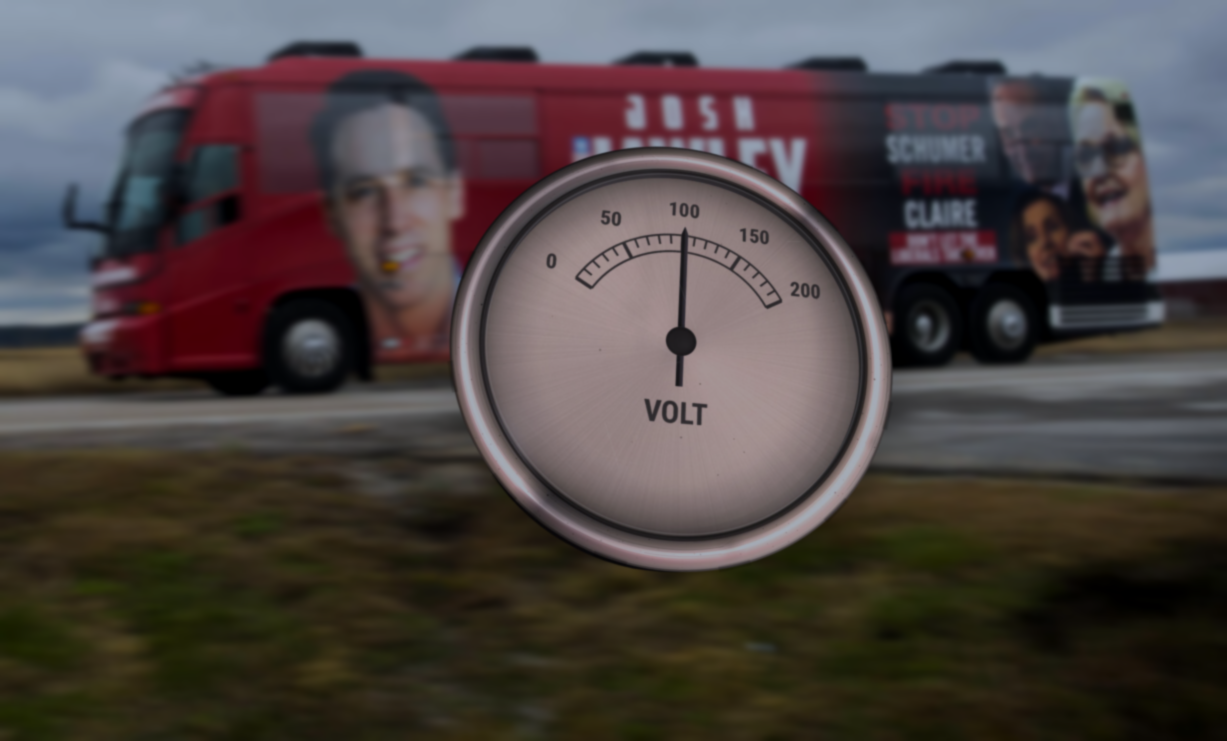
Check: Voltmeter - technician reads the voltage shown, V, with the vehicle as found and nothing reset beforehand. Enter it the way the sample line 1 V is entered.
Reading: 100 V
